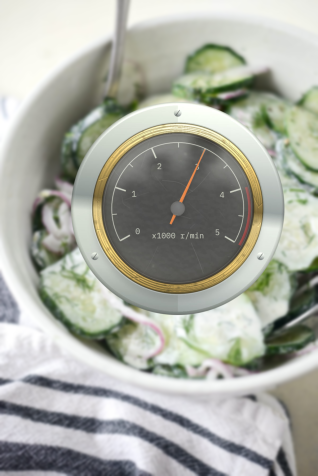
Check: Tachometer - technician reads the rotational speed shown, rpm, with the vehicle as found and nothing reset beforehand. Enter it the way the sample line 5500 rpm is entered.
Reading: 3000 rpm
